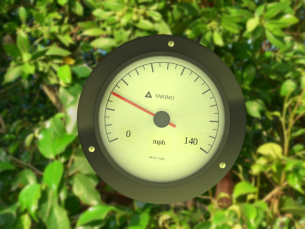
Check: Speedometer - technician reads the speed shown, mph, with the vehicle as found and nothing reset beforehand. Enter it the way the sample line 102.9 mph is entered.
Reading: 30 mph
